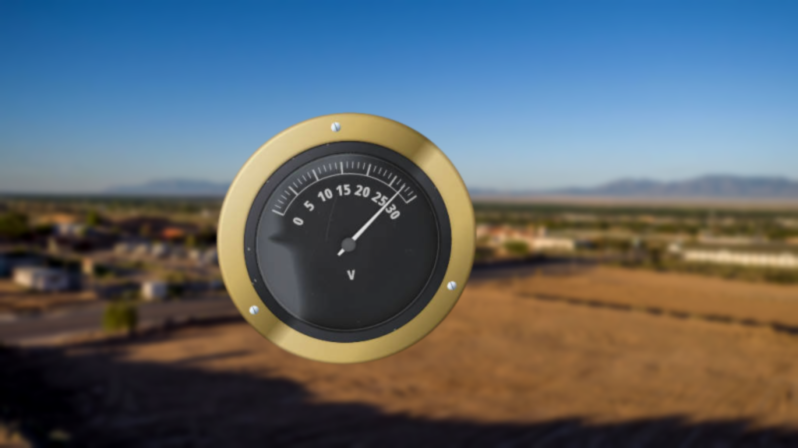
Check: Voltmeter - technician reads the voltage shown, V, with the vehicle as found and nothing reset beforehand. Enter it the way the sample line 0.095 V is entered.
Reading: 27 V
